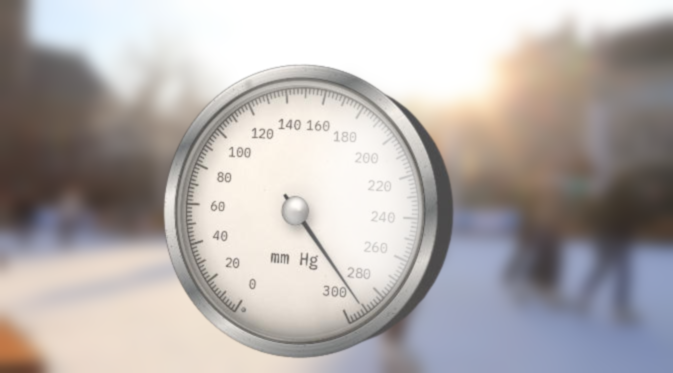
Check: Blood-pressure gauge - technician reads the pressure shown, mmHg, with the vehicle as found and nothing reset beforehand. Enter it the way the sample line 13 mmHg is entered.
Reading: 290 mmHg
